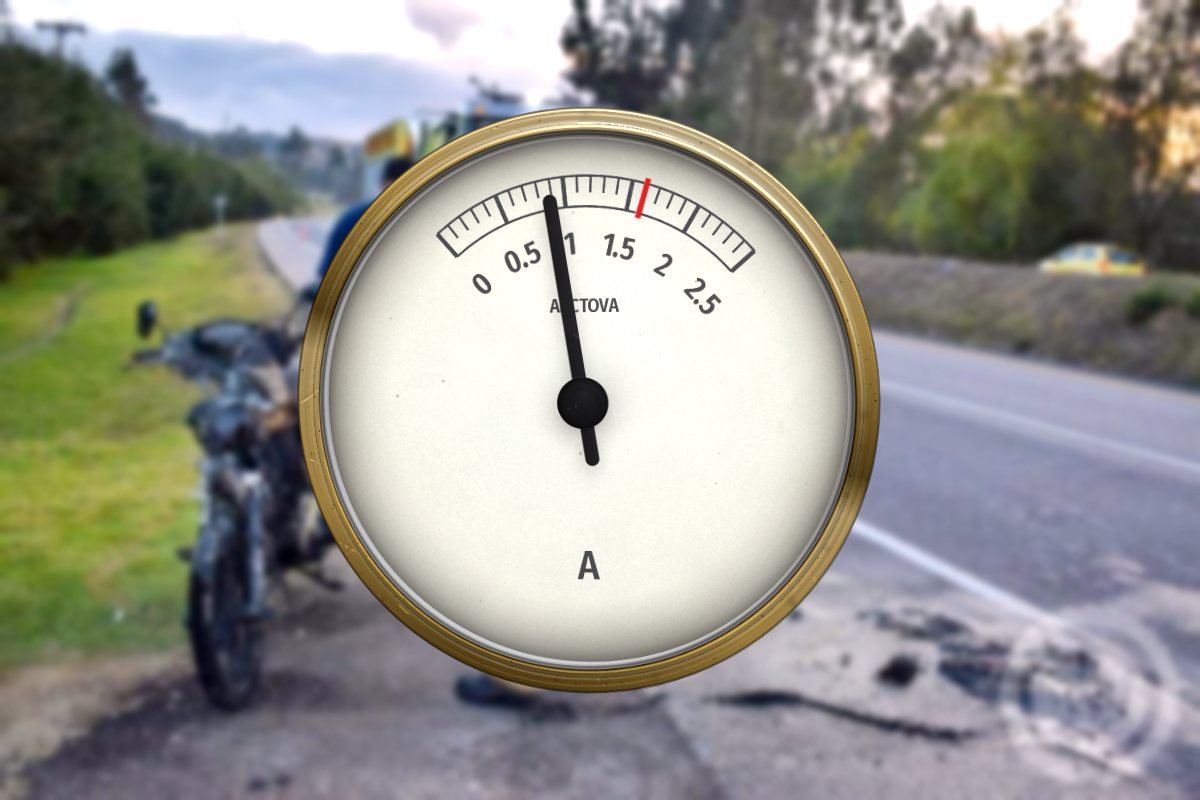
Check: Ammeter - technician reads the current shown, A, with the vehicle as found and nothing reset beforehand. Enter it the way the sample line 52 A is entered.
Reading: 0.9 A
